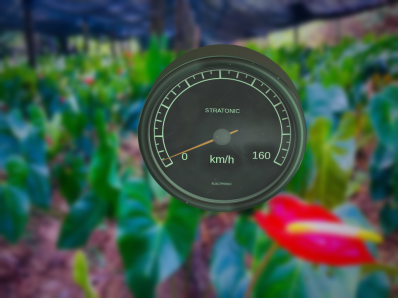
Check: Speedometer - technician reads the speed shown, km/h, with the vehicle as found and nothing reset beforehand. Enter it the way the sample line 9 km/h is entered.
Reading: 5 km/h
